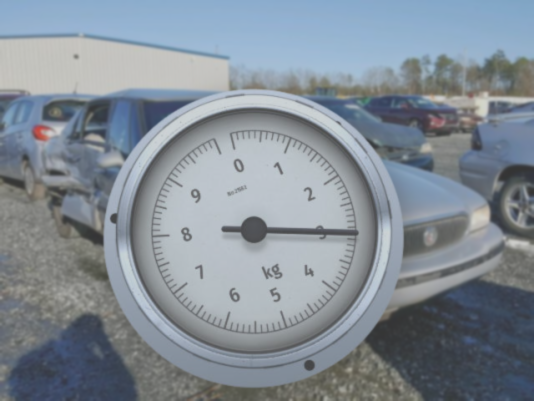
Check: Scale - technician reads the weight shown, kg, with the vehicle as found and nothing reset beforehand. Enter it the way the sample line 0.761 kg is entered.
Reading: 3 kg
